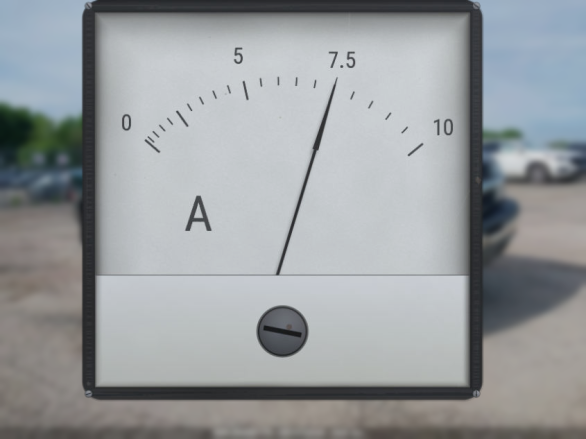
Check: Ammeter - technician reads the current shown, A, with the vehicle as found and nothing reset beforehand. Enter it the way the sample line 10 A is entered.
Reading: 7.5 A
